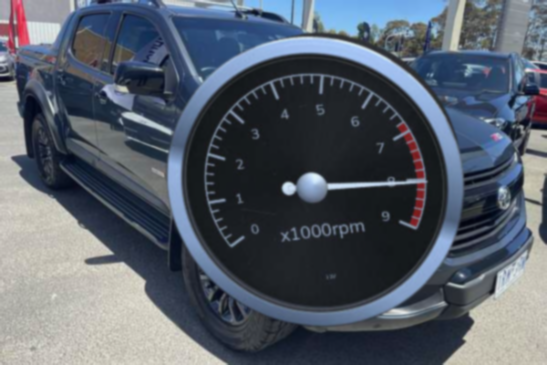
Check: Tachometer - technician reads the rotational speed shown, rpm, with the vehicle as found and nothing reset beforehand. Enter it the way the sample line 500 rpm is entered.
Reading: 8000 rpm
